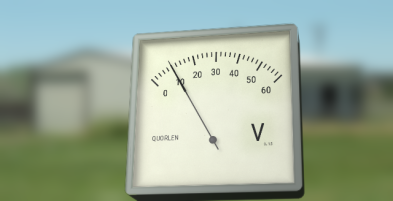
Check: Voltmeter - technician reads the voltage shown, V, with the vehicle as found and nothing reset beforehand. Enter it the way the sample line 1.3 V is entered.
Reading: 10 V
